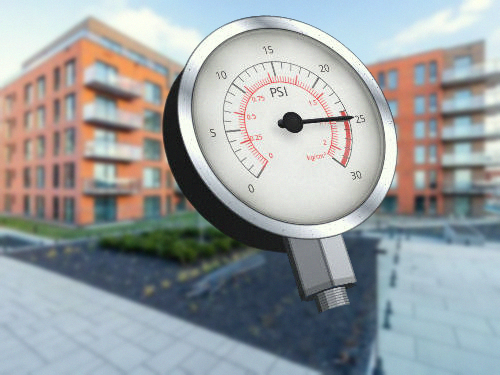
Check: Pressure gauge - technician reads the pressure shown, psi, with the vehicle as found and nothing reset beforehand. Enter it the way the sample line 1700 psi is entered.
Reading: 25 psi
